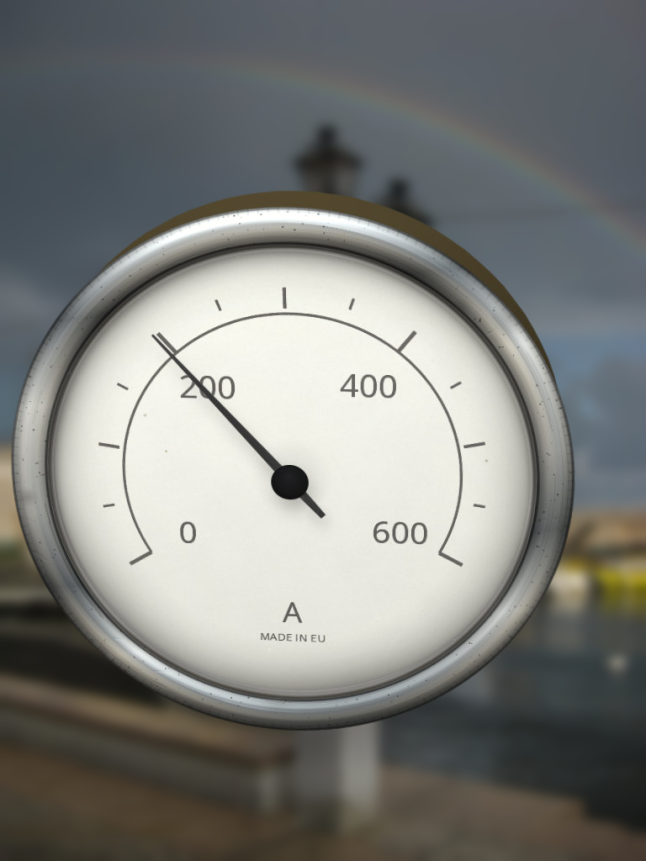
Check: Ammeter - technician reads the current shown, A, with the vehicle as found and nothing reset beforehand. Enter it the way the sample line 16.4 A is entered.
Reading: 200 A
